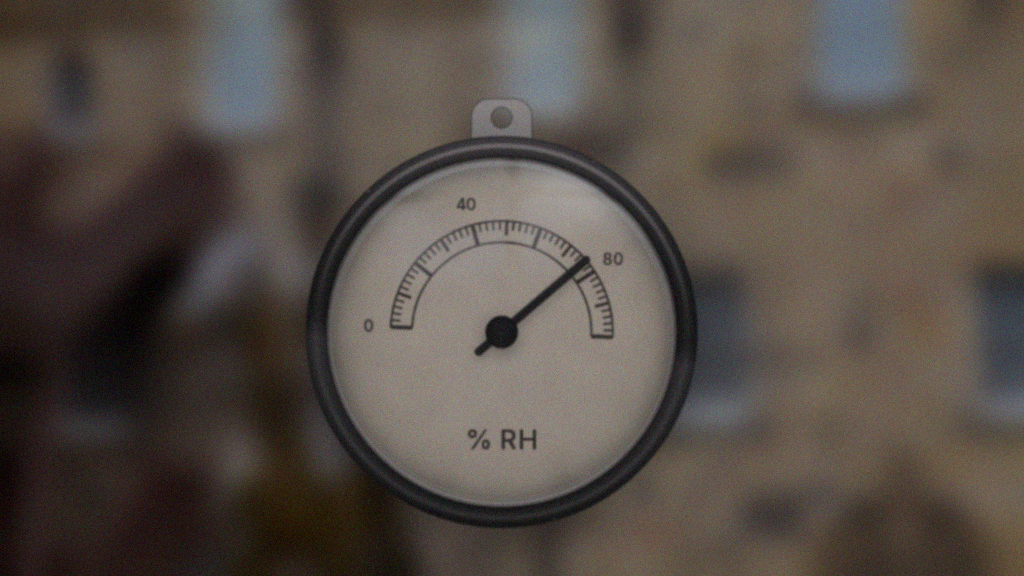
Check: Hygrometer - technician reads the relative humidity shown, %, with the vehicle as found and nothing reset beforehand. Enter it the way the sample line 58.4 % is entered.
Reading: 76 %
